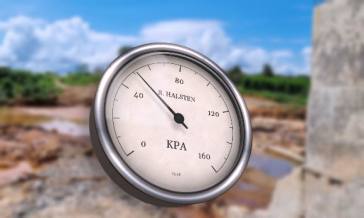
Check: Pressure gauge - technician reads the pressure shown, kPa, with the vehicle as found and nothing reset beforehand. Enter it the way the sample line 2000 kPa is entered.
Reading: 50 kPa
